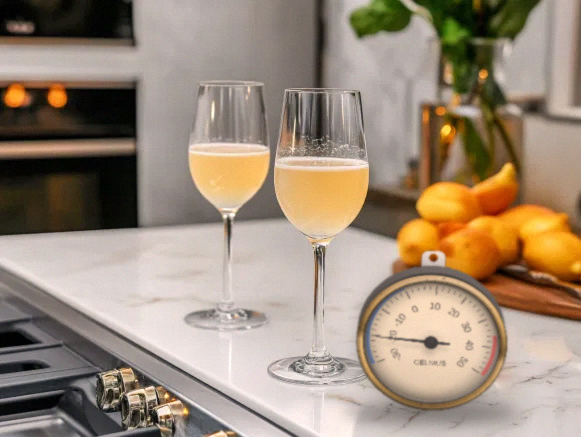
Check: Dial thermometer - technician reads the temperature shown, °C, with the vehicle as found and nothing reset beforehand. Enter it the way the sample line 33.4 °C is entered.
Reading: -20 °C
